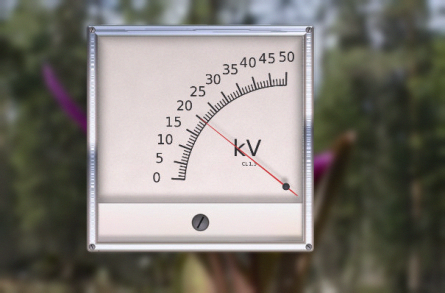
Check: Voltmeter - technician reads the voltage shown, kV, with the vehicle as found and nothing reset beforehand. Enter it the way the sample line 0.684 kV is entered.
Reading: 20 kV
